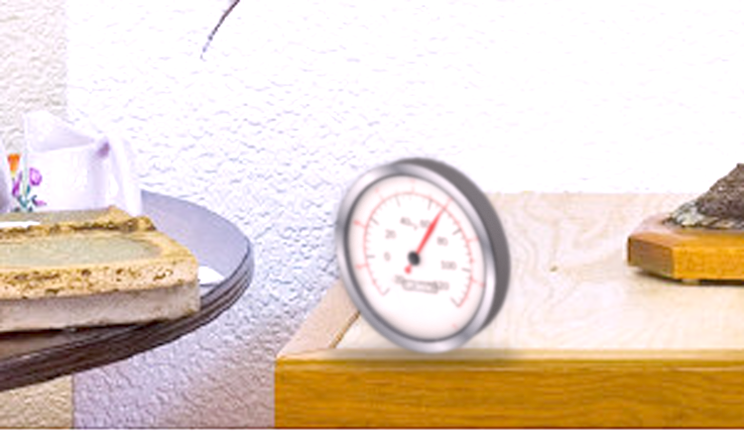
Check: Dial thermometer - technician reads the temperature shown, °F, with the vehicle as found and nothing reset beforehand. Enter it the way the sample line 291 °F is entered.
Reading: 68 °F
